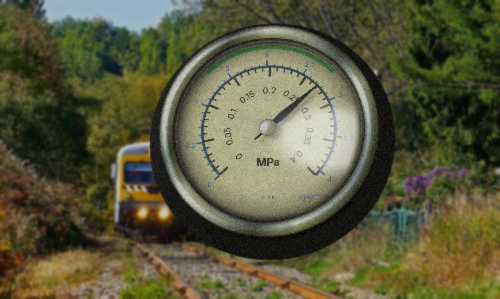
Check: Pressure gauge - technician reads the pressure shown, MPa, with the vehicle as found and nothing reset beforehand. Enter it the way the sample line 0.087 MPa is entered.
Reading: 0.27 MPa
